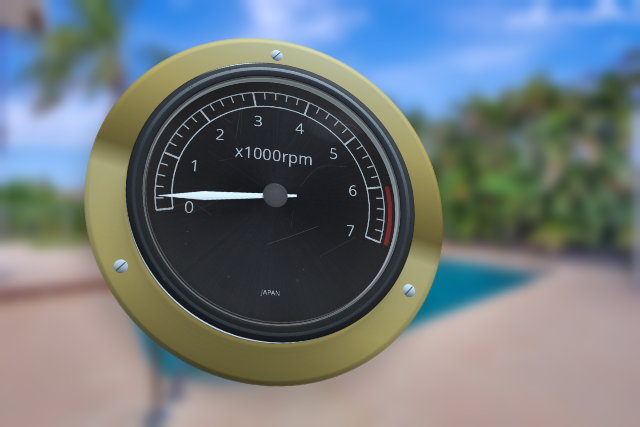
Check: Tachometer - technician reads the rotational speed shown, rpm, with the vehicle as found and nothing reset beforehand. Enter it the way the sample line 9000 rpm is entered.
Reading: 200 rpm
